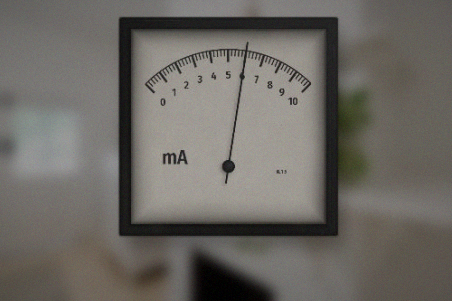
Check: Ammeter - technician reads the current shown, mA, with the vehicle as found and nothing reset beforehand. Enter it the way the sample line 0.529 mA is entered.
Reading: 6 mA
